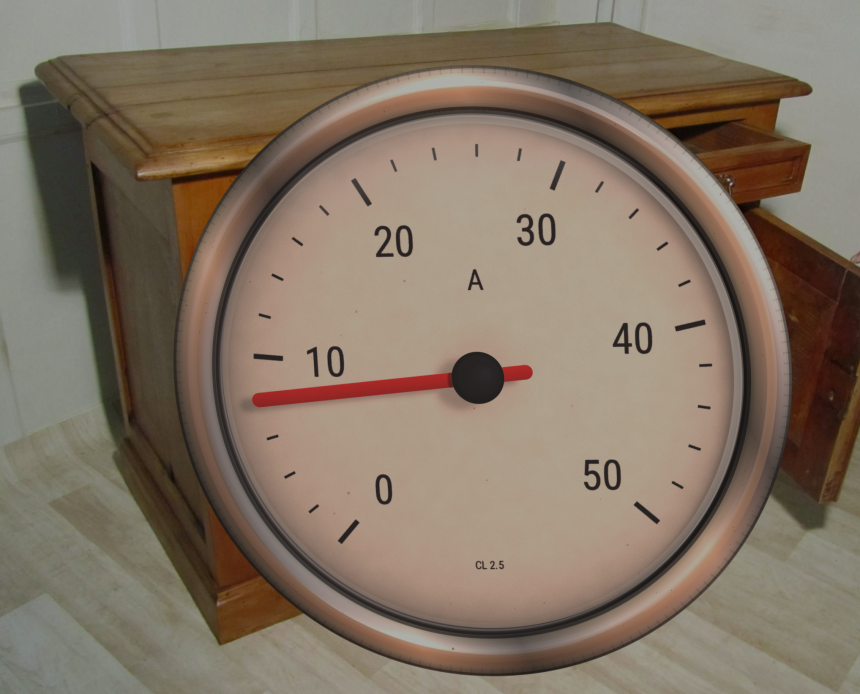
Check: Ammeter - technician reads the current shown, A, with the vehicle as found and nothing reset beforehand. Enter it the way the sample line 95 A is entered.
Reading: 8 A
